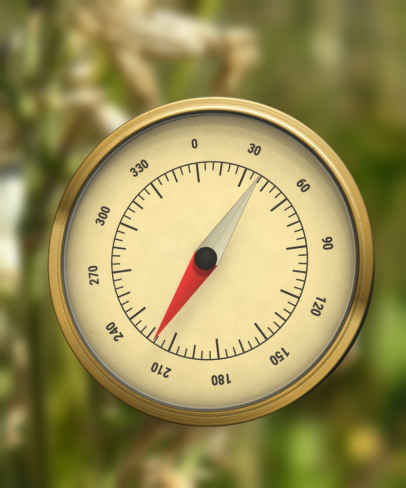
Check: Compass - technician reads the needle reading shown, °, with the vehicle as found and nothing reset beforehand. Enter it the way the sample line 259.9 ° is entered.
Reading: 220 °
